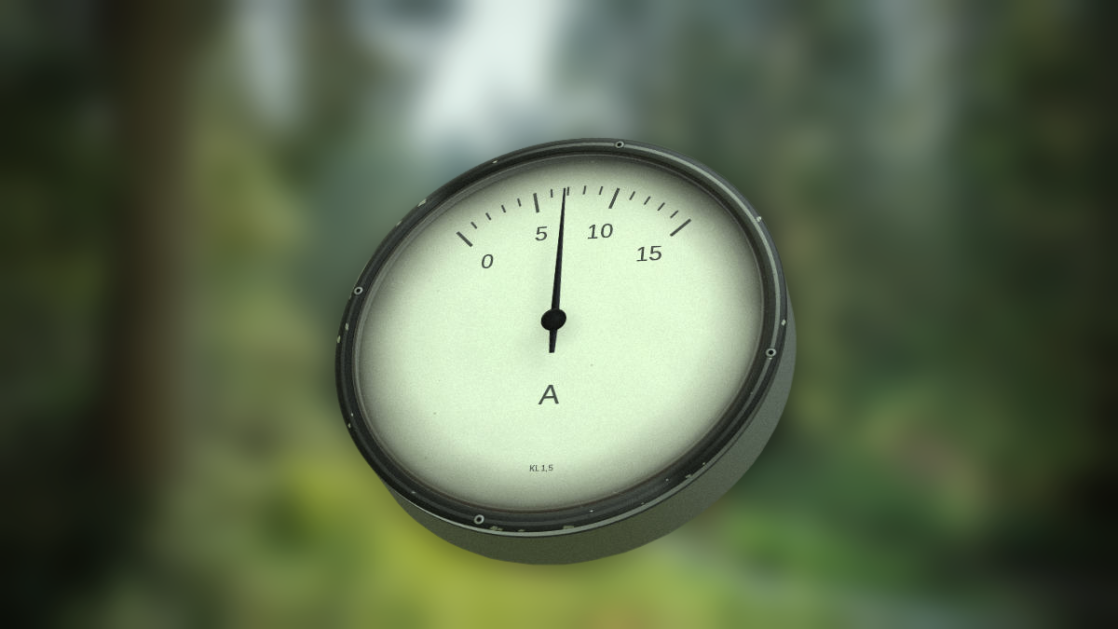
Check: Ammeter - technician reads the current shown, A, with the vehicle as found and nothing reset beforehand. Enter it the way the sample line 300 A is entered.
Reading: 7 A
